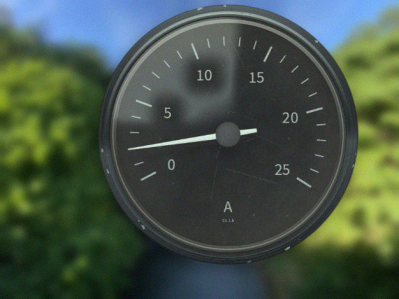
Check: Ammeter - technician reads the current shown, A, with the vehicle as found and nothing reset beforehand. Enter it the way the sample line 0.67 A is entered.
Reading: 2 A
